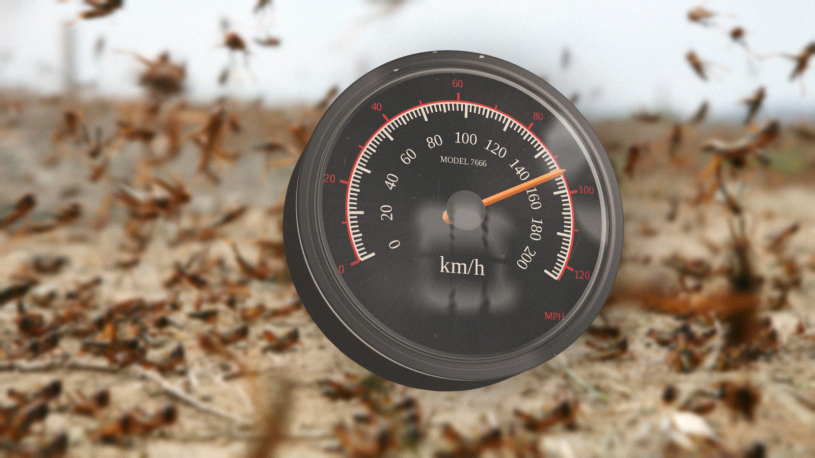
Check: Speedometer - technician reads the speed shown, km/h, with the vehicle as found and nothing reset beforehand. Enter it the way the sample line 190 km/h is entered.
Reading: 152 km/h
